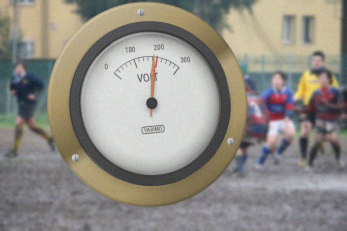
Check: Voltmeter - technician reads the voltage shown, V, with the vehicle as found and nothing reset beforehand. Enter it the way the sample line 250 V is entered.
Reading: 180 V
